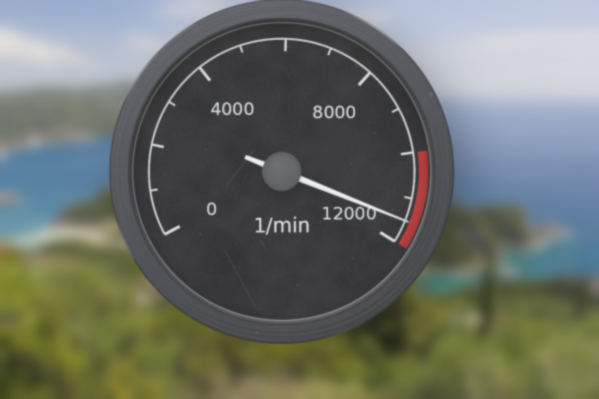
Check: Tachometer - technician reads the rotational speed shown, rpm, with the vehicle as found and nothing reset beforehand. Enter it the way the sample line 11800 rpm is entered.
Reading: 11500 rpm
